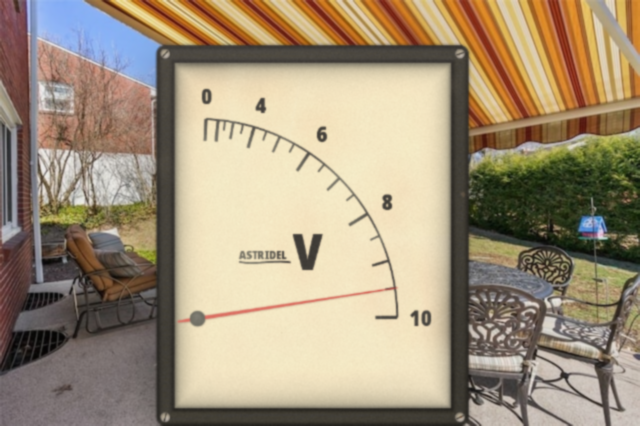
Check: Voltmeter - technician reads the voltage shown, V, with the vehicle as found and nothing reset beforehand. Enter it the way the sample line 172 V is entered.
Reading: 9.5 V
